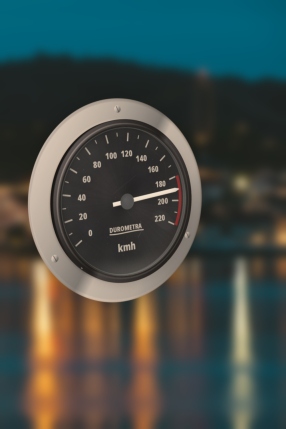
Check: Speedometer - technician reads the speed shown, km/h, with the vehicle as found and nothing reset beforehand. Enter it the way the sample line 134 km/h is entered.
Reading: 190 km/h
